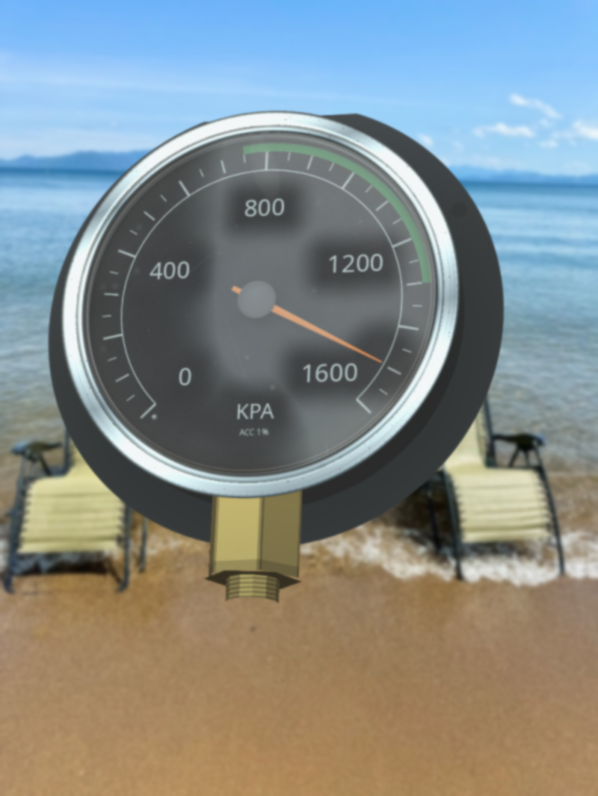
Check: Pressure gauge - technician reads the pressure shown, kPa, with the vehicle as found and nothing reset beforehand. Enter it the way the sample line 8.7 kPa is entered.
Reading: 1500 kPa
